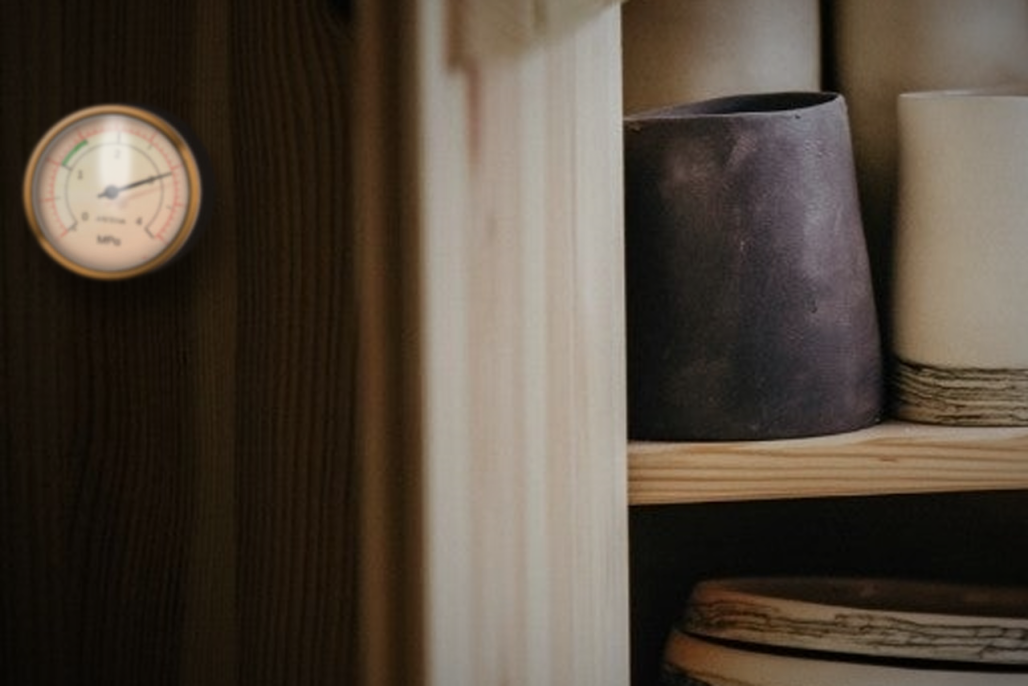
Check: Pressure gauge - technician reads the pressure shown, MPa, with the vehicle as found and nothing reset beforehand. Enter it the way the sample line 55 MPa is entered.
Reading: 3 MPa
